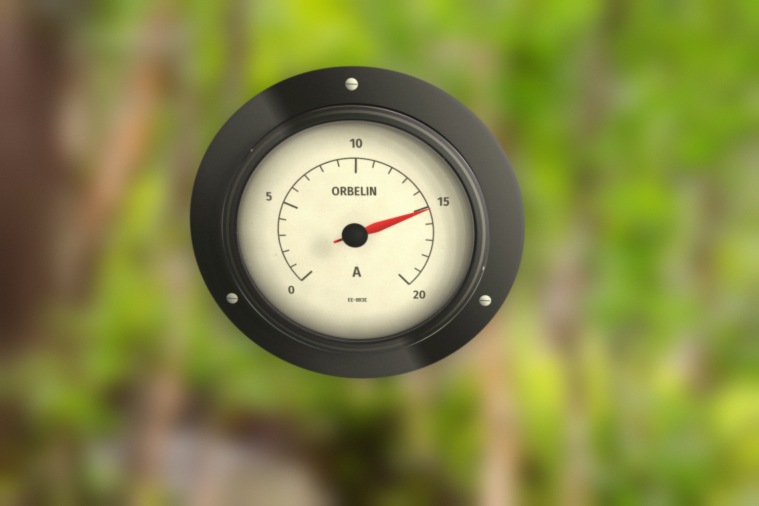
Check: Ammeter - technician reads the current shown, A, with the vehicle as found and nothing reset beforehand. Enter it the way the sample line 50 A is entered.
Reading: 15 A
